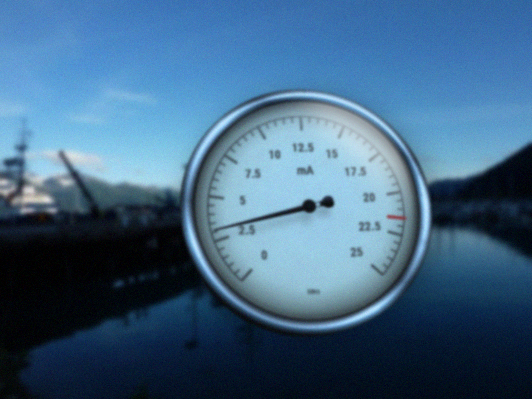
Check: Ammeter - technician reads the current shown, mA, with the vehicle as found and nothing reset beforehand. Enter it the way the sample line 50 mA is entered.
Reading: 3 mA
